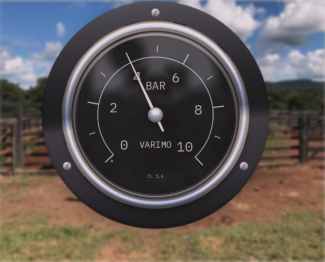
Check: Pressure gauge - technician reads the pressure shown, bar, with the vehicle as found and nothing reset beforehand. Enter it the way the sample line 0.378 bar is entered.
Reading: 4 bar
